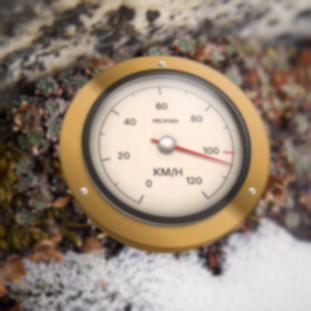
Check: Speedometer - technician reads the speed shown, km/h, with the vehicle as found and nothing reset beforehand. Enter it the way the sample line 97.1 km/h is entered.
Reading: 105 km/h
